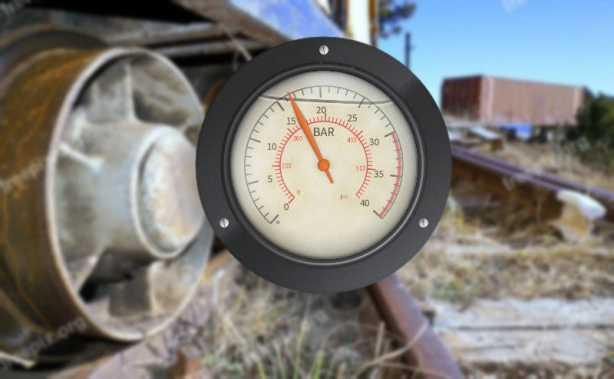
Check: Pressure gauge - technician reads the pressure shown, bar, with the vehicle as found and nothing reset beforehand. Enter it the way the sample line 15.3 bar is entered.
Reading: 16.5 bar
